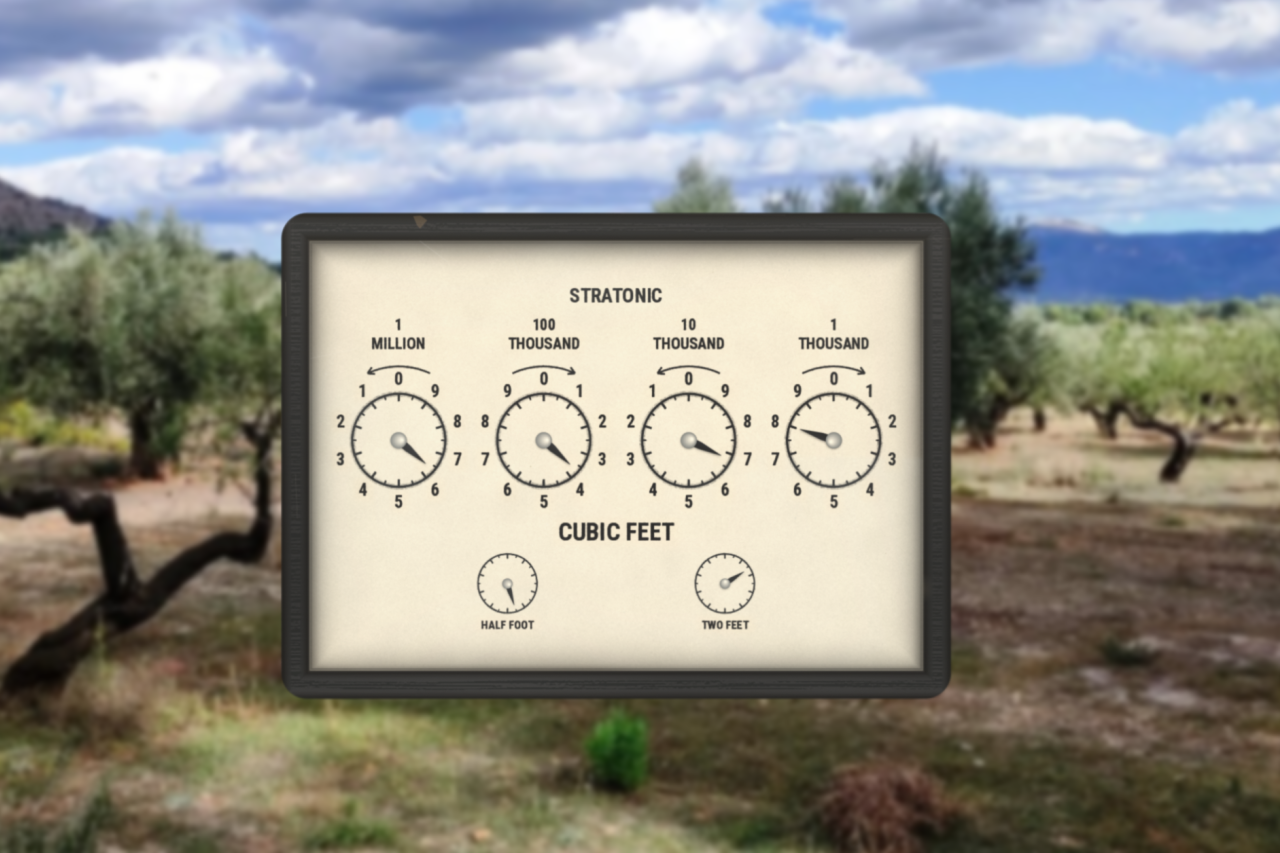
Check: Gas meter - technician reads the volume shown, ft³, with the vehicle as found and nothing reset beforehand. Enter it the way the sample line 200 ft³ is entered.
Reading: 636800 ft³
